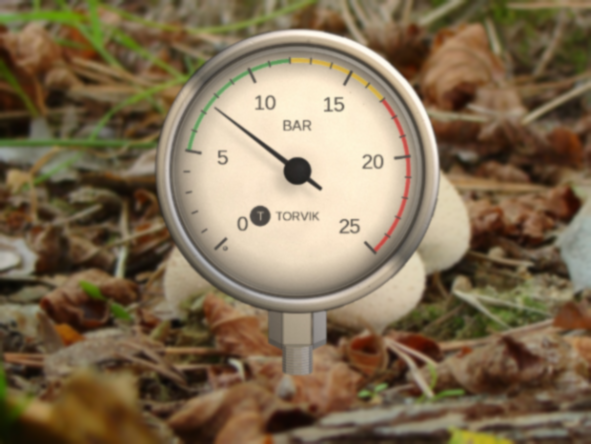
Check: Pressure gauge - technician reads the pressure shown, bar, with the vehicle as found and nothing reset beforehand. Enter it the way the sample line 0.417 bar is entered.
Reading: 7.5 bar
